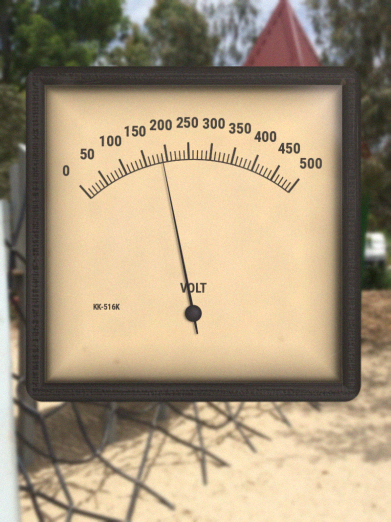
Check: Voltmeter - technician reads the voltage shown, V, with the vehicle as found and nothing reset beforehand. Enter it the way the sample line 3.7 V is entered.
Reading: 190 V
